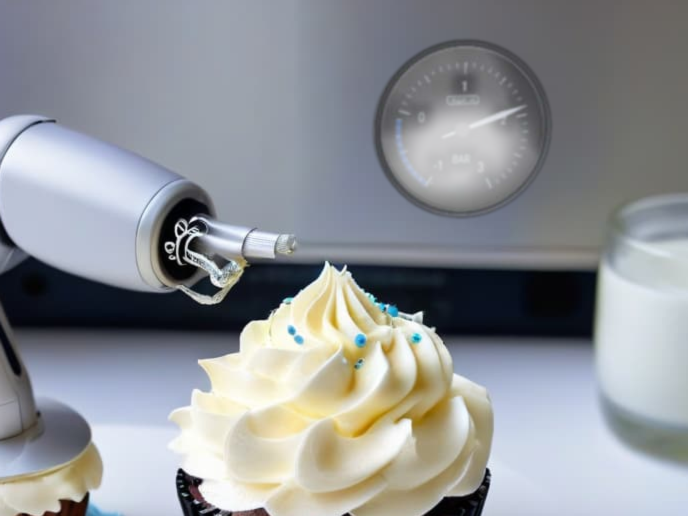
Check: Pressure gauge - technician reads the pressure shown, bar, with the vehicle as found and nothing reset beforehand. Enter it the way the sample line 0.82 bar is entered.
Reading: 1.9 bar
